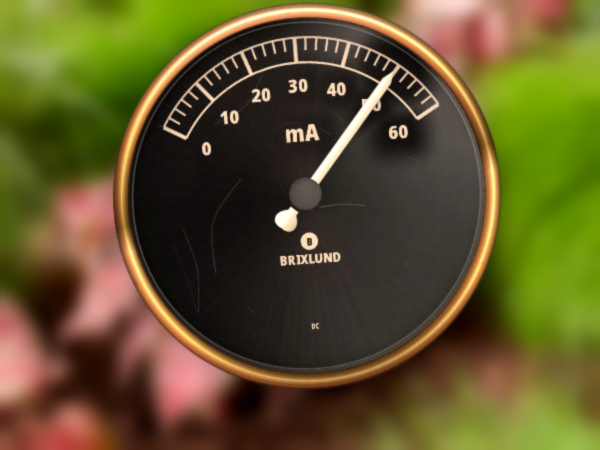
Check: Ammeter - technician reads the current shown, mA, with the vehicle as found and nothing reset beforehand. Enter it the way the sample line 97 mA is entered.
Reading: 50 mA
